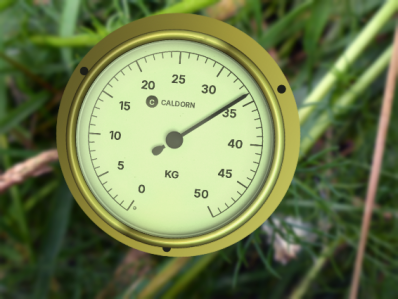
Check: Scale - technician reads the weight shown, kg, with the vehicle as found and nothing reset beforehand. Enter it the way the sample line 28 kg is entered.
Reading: 34 kg
